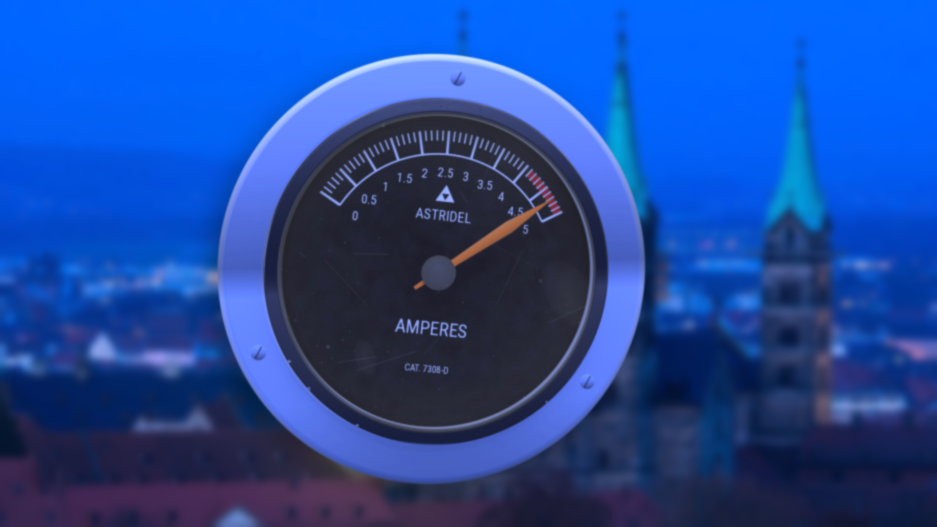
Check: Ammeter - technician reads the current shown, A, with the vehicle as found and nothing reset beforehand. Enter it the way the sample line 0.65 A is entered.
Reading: 4.7 A
